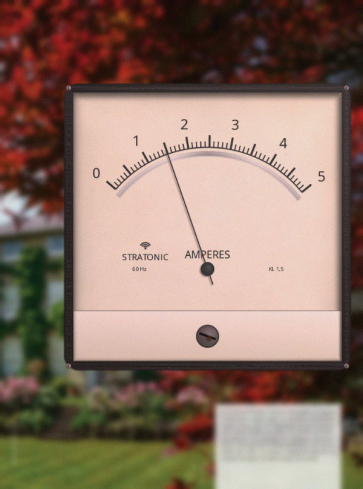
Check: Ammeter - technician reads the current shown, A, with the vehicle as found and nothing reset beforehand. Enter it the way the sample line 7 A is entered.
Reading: 1.5 A
